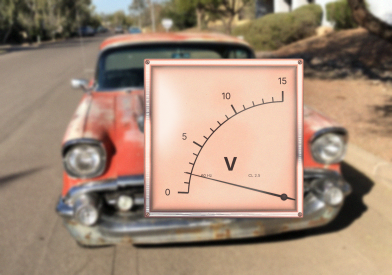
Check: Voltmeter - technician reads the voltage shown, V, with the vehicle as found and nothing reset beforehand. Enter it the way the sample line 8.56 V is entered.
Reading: 2 V
